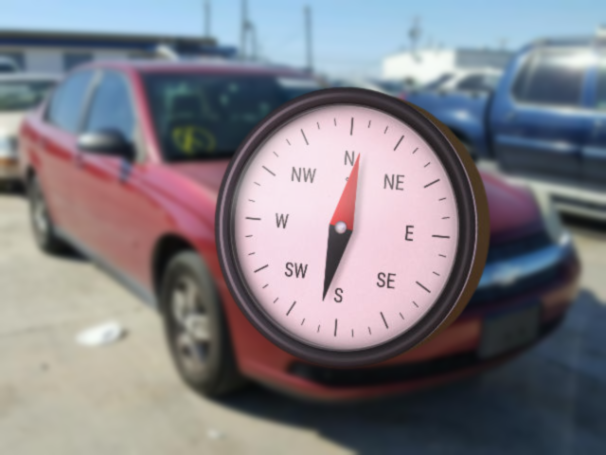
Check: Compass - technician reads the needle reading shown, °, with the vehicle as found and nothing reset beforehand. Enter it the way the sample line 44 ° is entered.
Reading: 10 °
